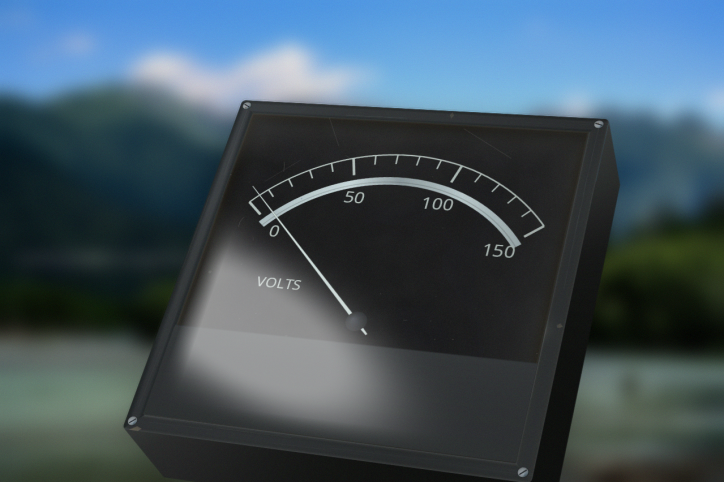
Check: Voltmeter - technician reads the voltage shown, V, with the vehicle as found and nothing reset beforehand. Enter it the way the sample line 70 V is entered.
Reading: 5 V
